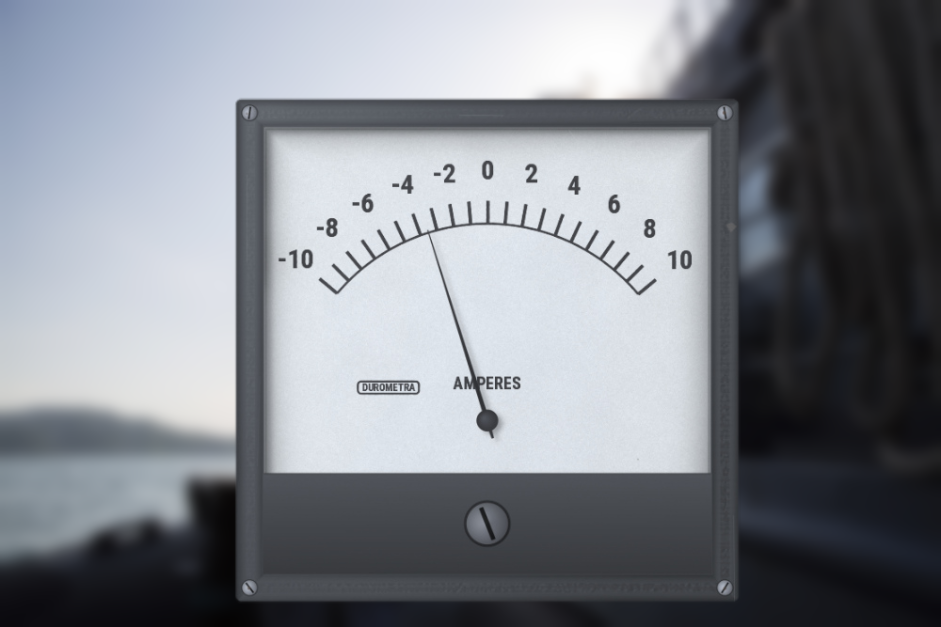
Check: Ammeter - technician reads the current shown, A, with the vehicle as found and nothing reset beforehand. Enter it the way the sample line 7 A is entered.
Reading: -3.5 A
